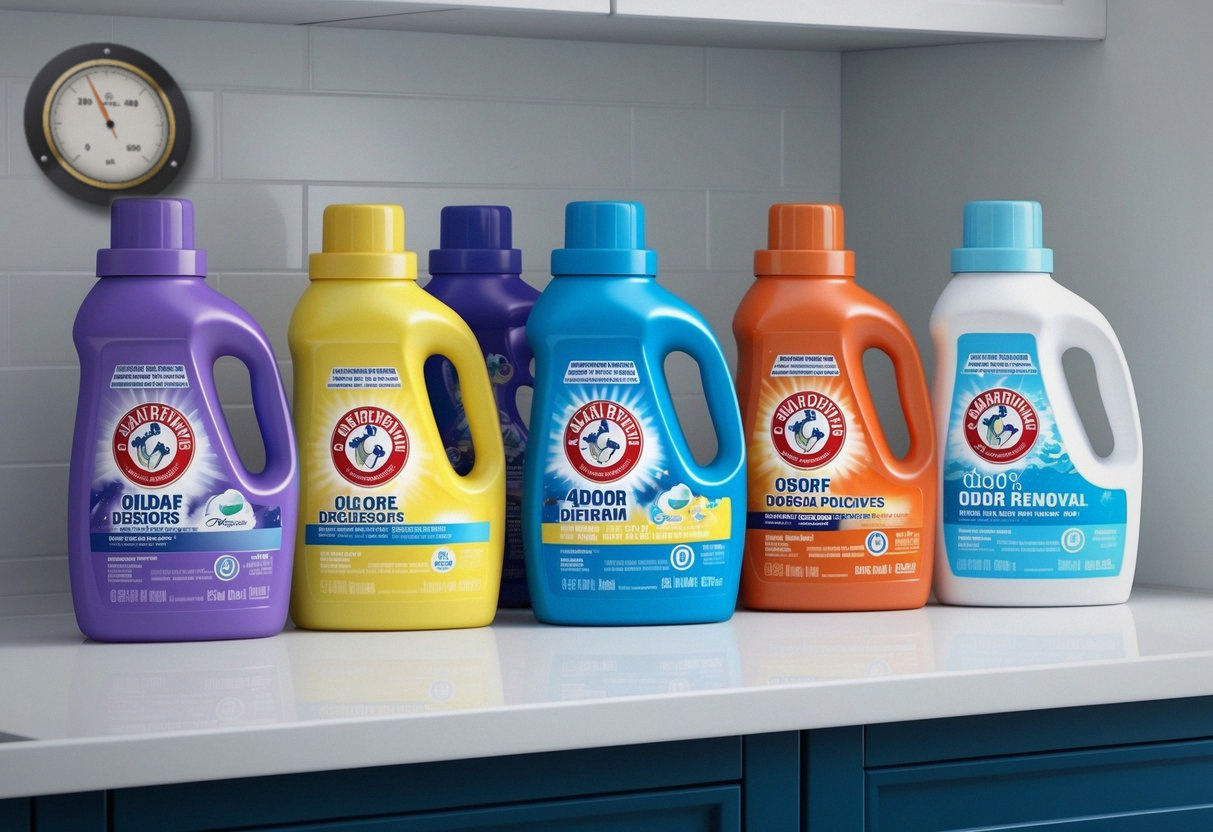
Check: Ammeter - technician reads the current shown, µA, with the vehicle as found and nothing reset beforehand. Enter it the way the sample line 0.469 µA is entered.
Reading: 250 µA
